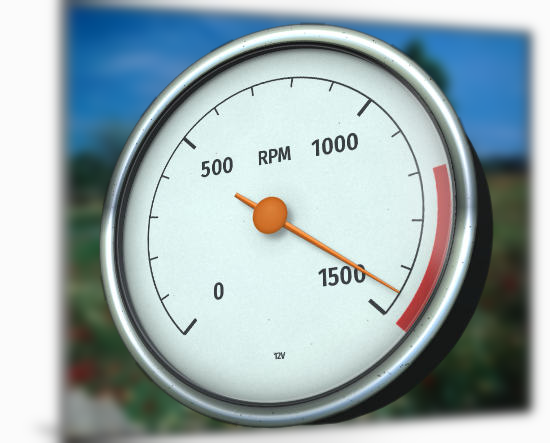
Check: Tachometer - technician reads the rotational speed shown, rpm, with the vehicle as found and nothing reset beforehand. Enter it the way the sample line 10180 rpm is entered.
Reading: 1450 rpm
